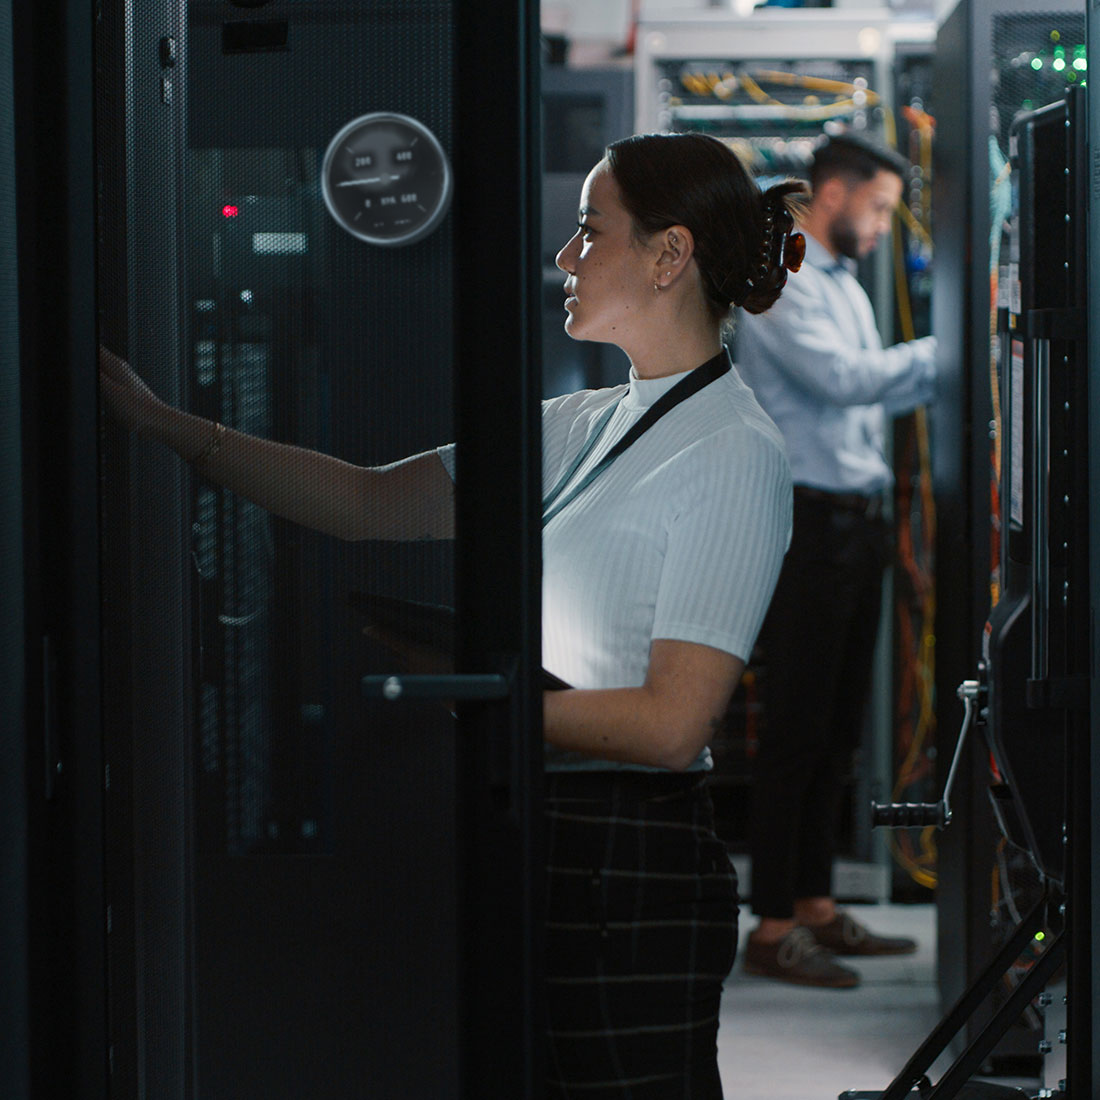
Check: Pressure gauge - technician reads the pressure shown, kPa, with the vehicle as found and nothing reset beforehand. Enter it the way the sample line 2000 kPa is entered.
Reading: 100 kPa
